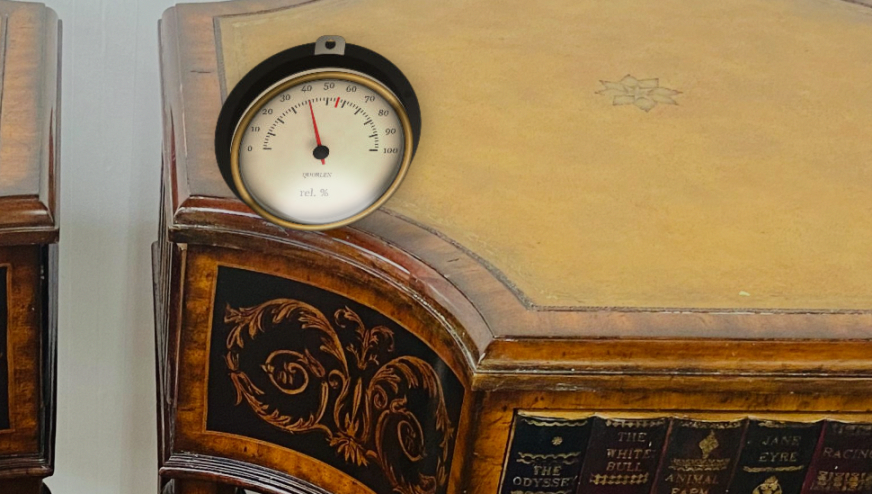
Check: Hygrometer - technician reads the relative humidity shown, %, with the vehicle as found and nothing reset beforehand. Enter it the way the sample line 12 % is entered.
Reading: 40 %
